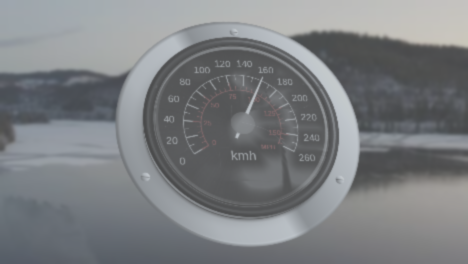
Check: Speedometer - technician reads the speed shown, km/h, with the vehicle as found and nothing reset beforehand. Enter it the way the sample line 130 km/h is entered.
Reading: 160 km/h
